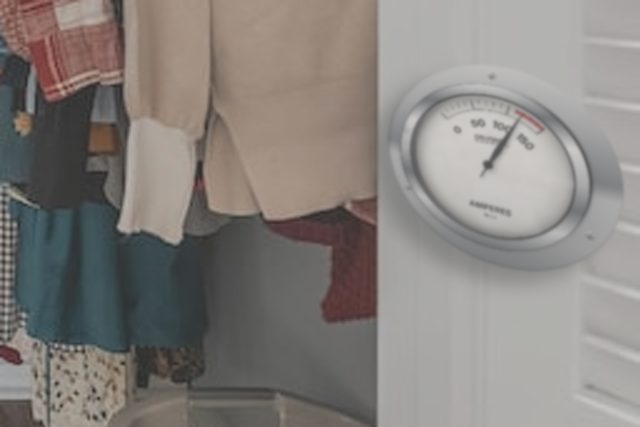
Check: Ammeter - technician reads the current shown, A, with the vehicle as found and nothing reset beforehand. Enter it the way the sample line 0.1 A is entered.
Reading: 120 A
